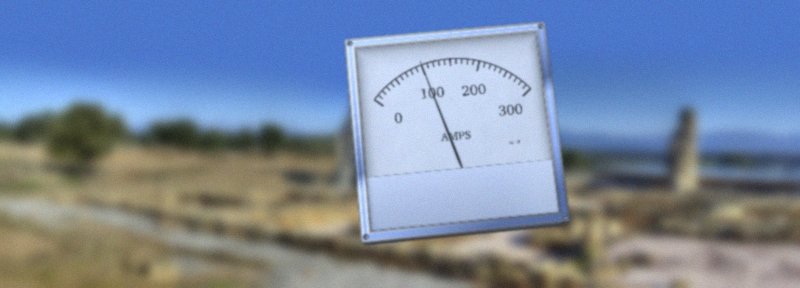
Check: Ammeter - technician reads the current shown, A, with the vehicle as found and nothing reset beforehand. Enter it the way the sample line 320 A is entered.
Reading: 100 A
